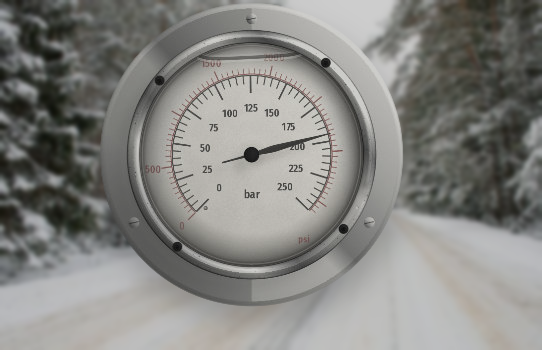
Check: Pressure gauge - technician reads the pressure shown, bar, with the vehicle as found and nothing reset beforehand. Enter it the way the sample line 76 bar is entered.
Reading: 195 bar
